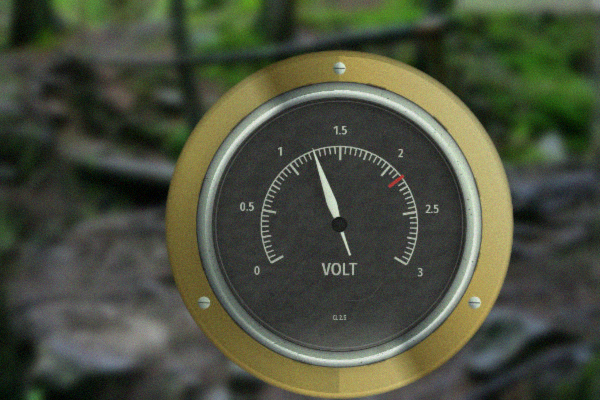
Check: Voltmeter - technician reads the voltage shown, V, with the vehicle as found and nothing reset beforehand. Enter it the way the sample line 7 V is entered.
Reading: 1.25 V
